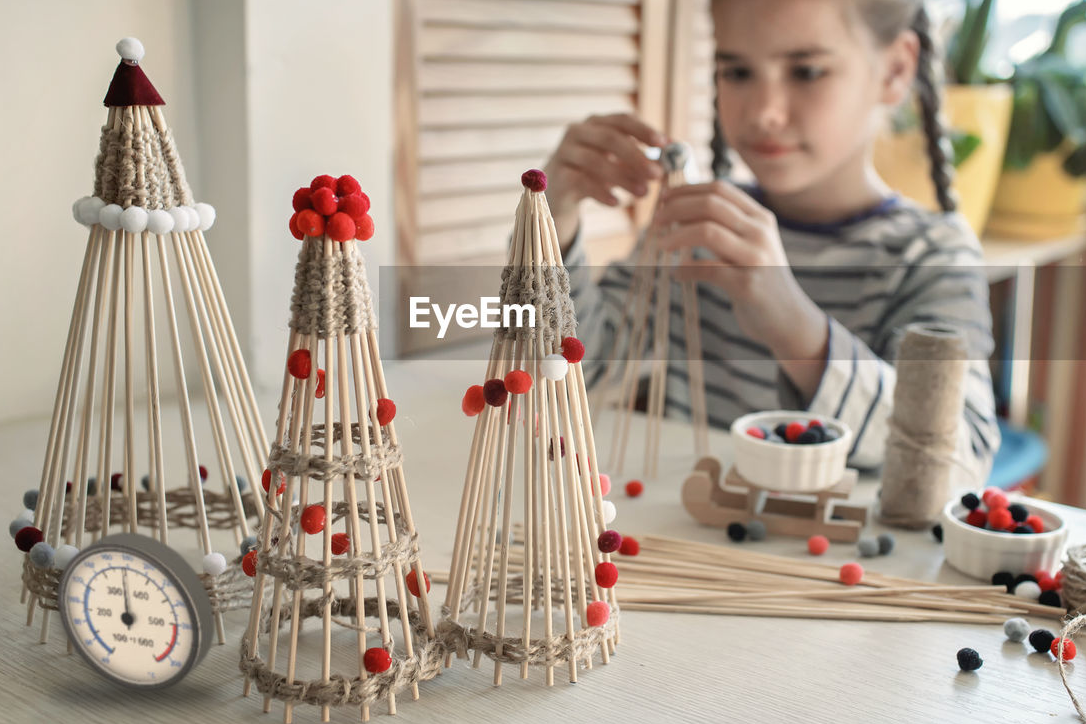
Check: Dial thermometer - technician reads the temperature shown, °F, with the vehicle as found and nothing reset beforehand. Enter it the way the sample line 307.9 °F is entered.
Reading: 350 °F
